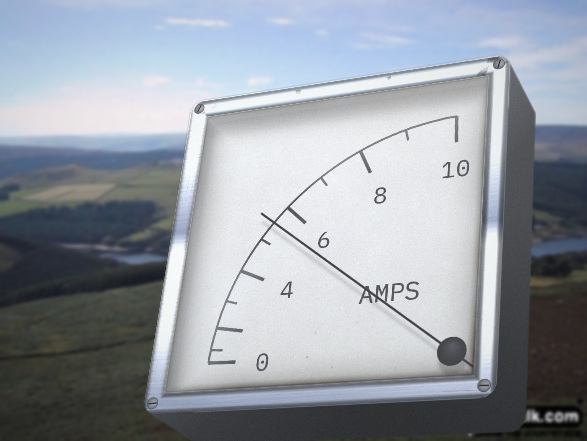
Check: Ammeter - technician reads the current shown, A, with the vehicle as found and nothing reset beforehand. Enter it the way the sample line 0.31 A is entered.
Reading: 5.5 A
